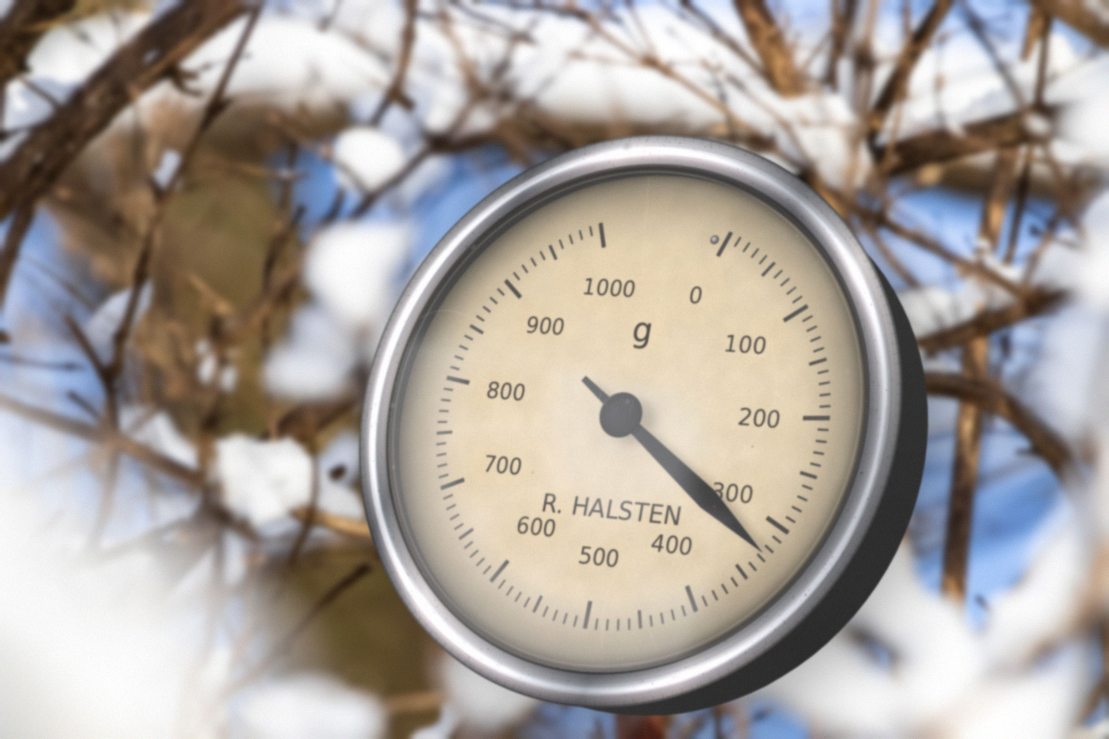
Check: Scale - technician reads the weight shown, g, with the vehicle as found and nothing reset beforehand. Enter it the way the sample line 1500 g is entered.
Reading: 325 g
